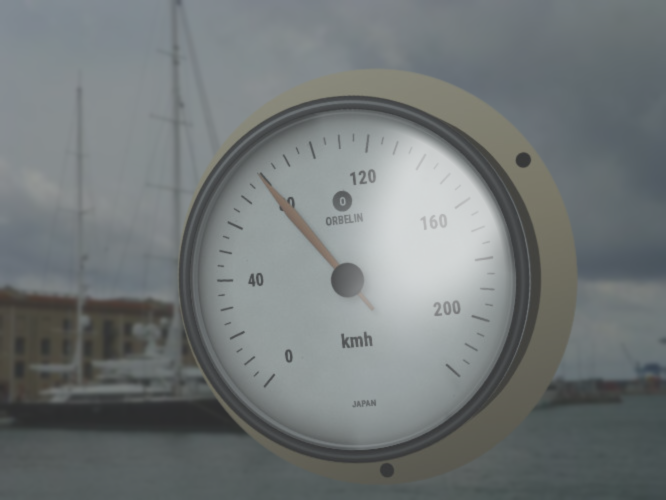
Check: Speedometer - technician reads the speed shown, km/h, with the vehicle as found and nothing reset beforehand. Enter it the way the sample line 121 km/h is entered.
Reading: 80 km/h
